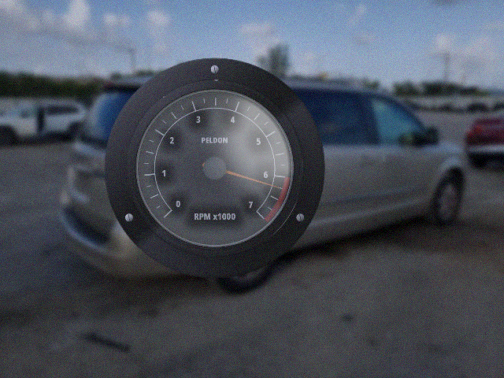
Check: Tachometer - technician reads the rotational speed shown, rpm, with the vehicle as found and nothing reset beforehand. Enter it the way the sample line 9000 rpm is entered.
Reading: 6250 rpm
